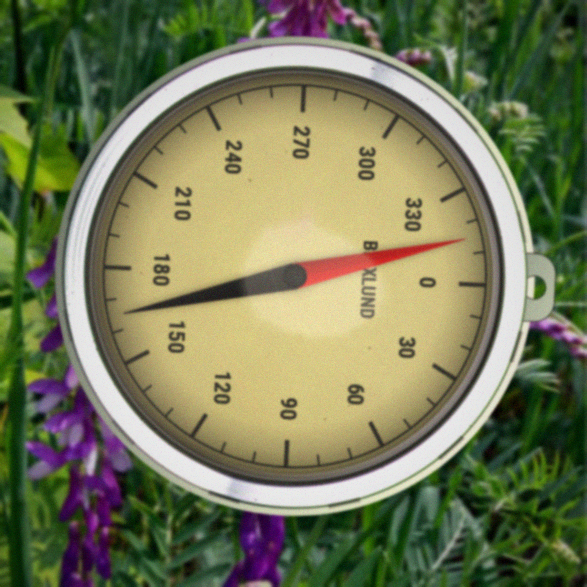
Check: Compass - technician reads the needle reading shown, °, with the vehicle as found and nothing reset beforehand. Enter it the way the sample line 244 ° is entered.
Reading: 345 °
